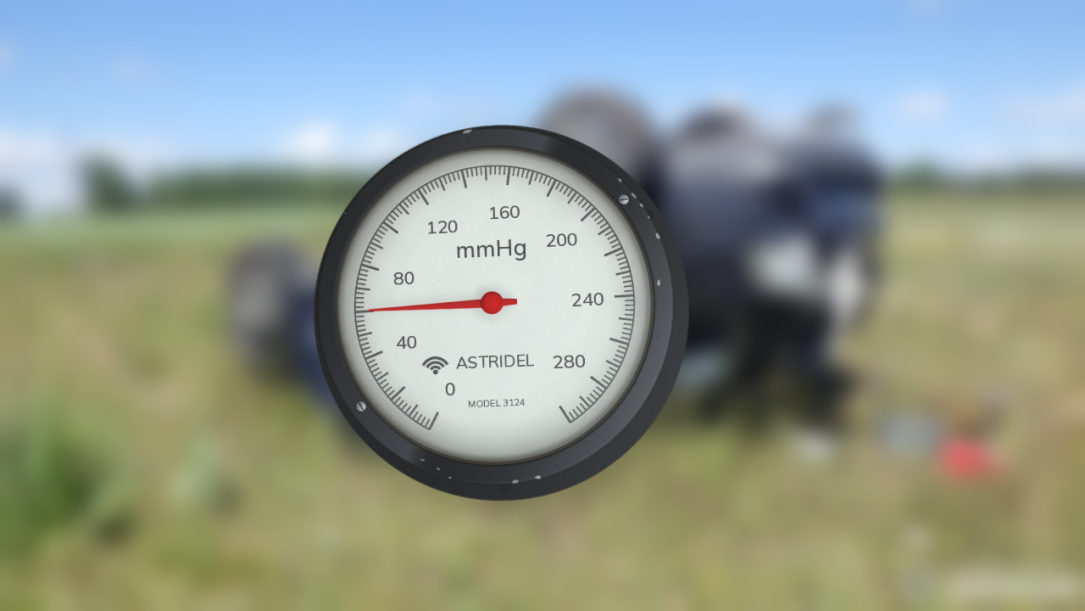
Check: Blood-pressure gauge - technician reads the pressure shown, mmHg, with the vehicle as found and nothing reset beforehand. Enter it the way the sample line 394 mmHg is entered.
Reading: 60 mmHg
